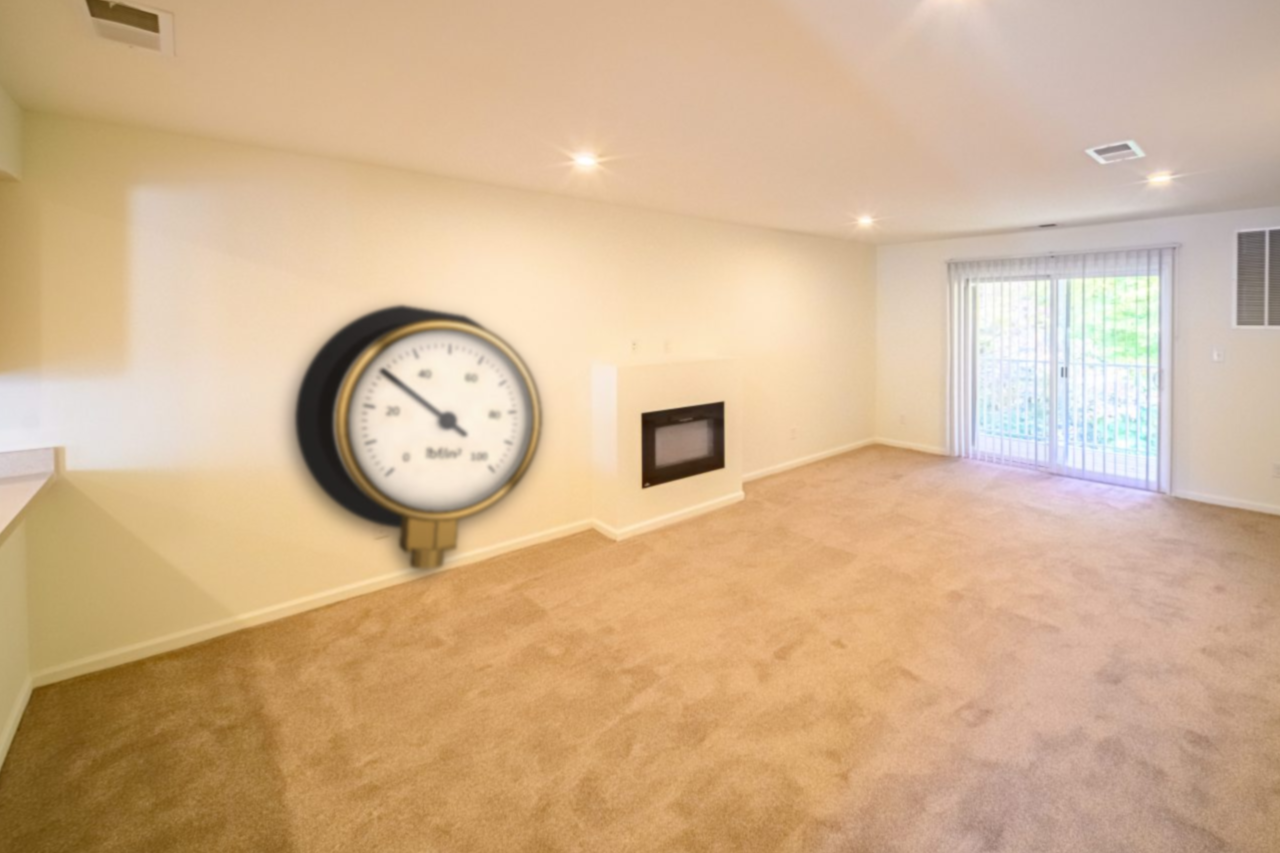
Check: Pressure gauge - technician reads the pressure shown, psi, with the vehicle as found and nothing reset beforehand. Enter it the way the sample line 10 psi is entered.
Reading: 30 psi
